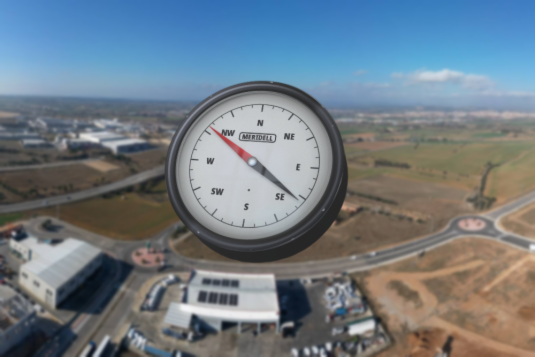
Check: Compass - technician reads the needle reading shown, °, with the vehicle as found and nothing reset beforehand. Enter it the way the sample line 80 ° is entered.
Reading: 305 °
